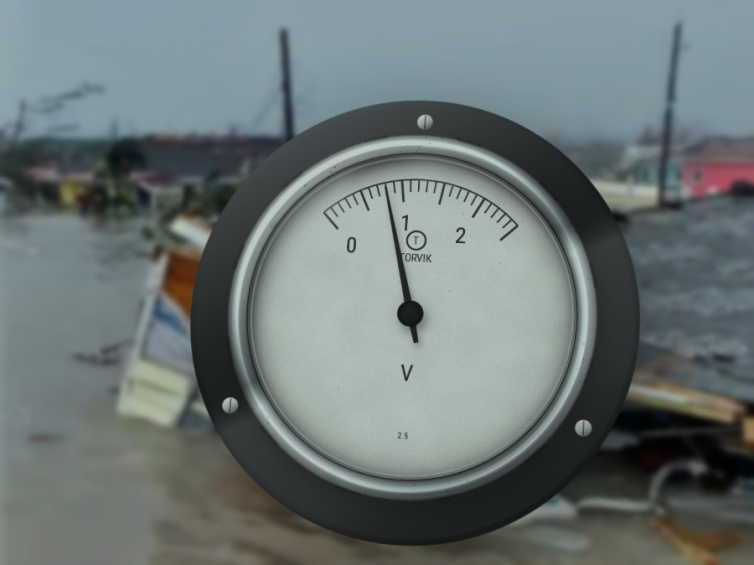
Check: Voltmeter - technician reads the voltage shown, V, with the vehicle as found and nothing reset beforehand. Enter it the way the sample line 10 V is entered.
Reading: 0.8 V
